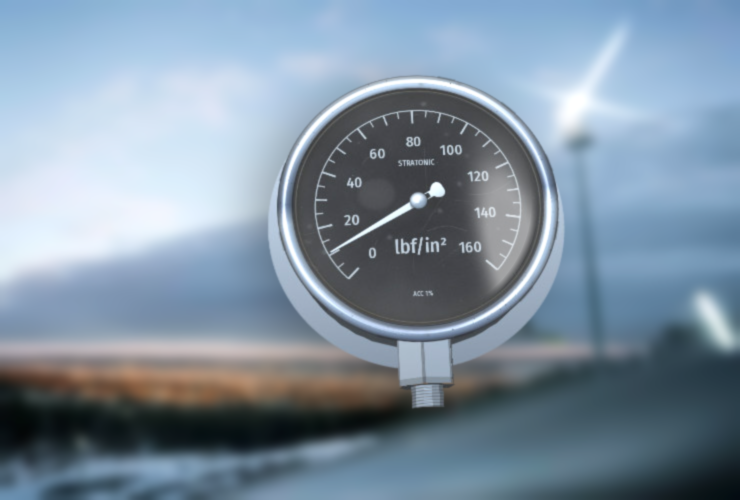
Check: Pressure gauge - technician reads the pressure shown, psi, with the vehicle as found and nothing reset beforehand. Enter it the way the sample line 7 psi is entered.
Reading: 10 psi
